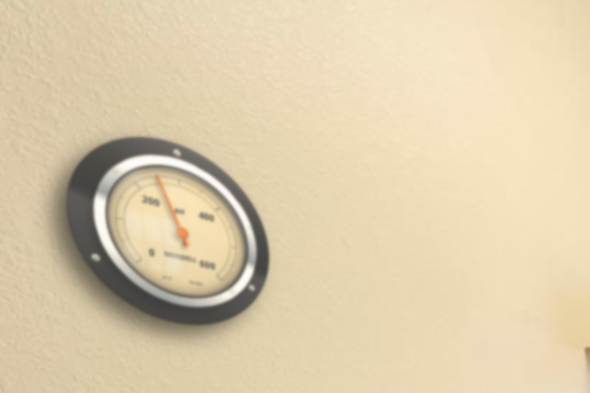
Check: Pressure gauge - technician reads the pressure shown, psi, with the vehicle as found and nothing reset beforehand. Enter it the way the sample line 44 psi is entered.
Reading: 250 psi
